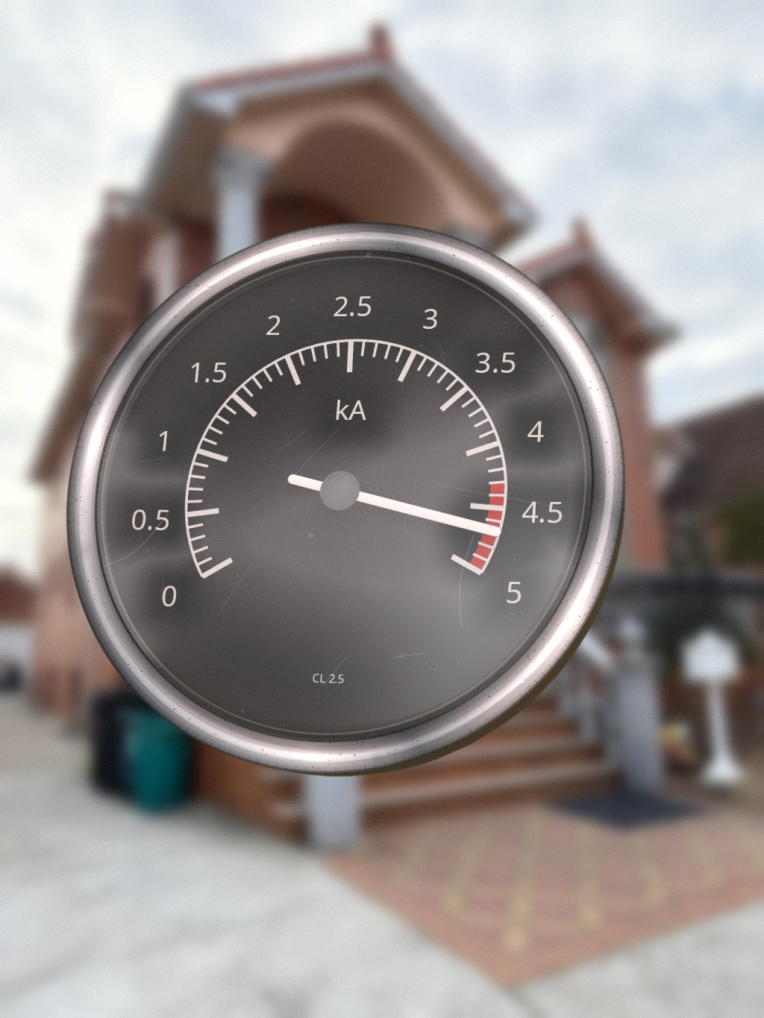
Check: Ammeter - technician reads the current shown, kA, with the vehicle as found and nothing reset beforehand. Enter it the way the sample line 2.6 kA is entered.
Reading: 4.7 kA
